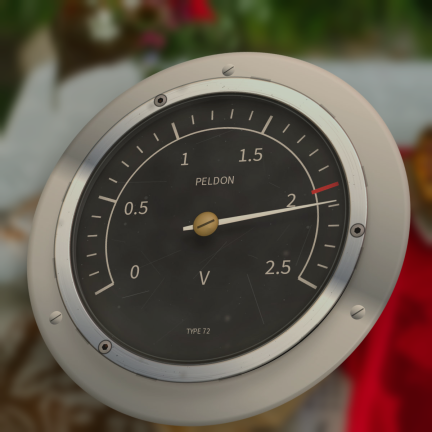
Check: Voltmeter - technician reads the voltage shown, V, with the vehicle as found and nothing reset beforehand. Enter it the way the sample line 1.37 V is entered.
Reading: 2.1 V
